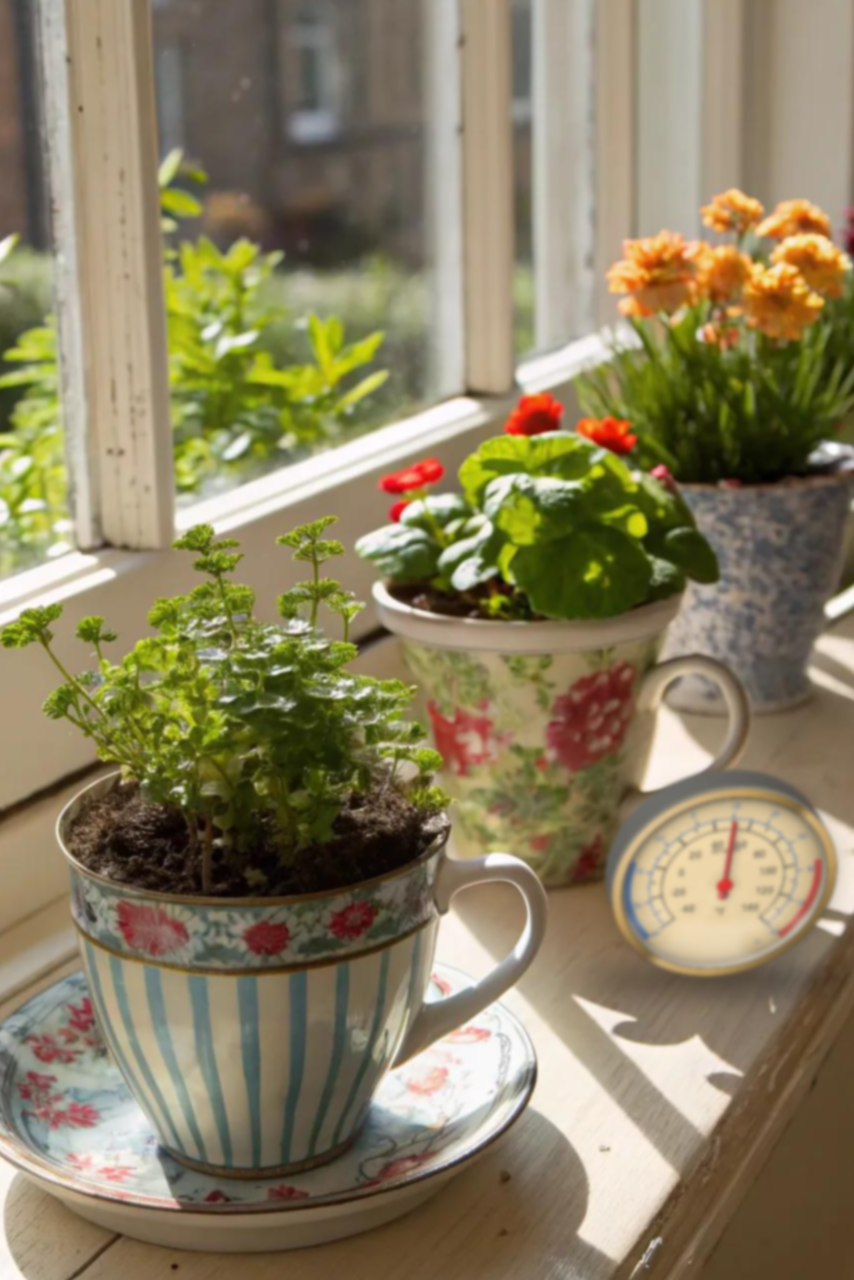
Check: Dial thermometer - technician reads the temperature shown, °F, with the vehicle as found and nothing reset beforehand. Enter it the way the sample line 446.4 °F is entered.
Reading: 50 °F
